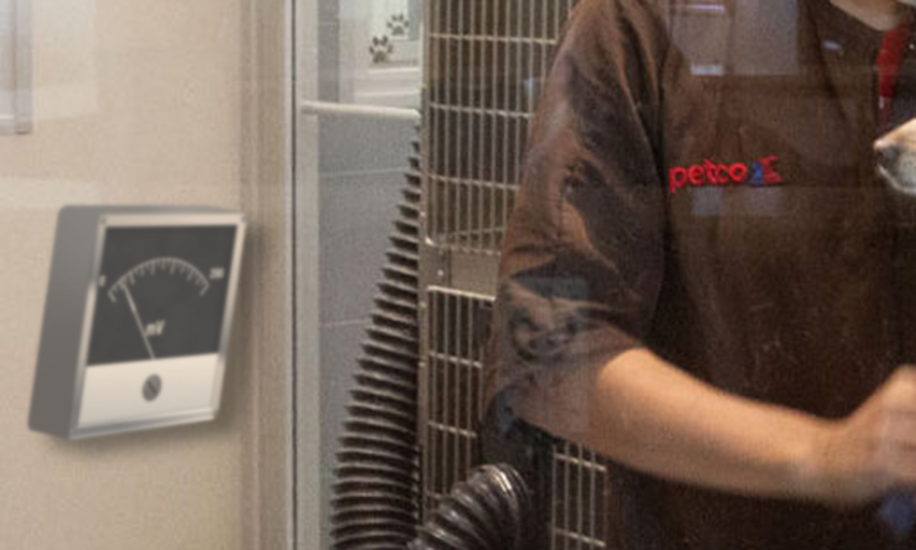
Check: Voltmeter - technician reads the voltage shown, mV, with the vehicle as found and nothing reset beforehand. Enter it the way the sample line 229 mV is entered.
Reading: 20 mV
